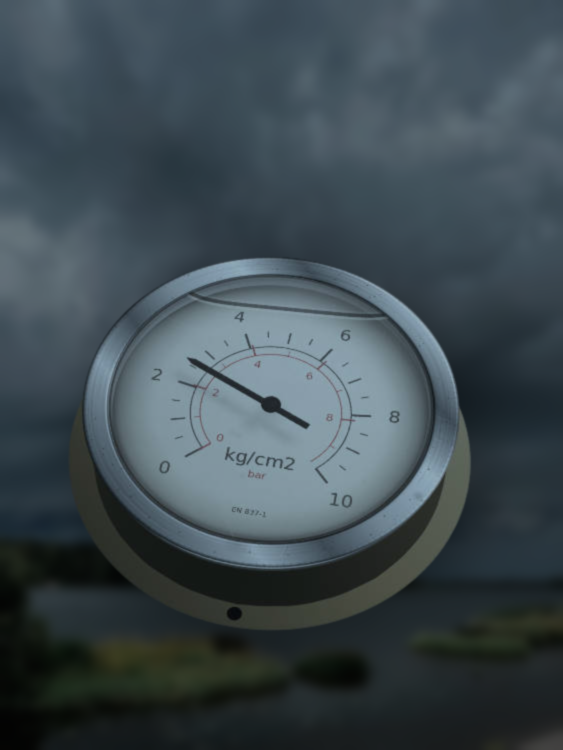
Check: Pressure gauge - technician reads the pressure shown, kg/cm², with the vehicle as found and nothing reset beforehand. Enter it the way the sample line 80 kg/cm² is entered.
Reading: 2.5 kg/cm²
